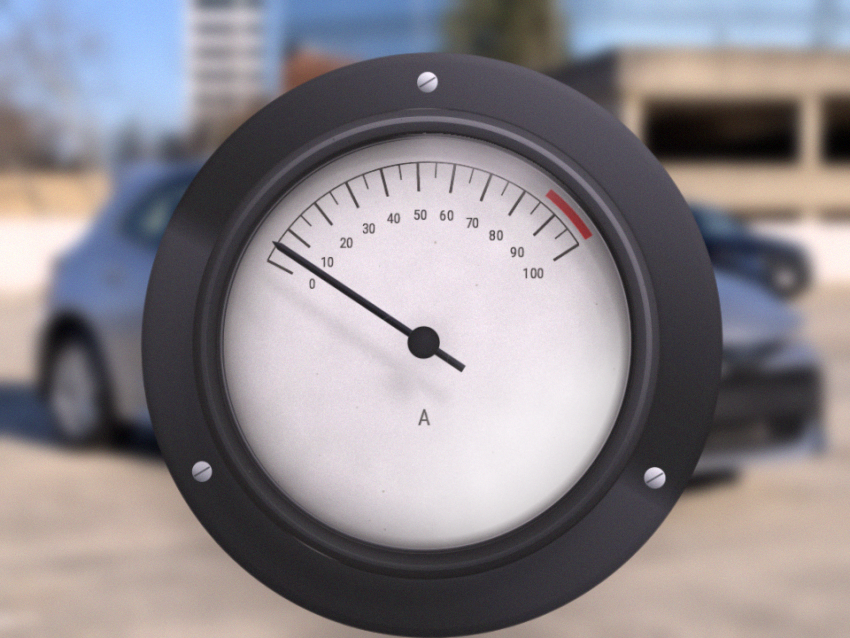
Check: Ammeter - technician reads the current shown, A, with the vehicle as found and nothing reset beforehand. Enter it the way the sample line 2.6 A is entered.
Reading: 5 A
